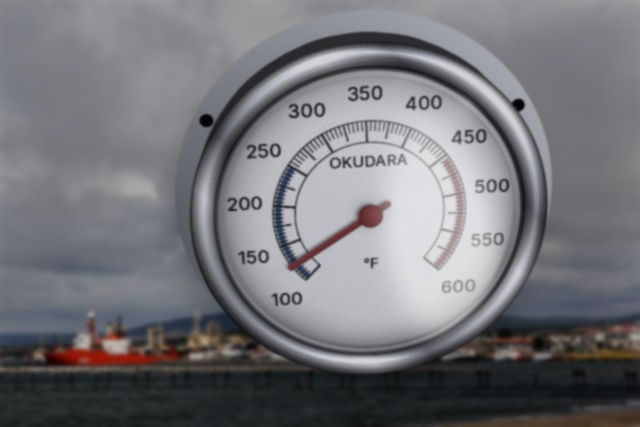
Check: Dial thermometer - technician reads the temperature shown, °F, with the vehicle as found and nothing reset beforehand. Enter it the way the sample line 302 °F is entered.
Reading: 125 °F
